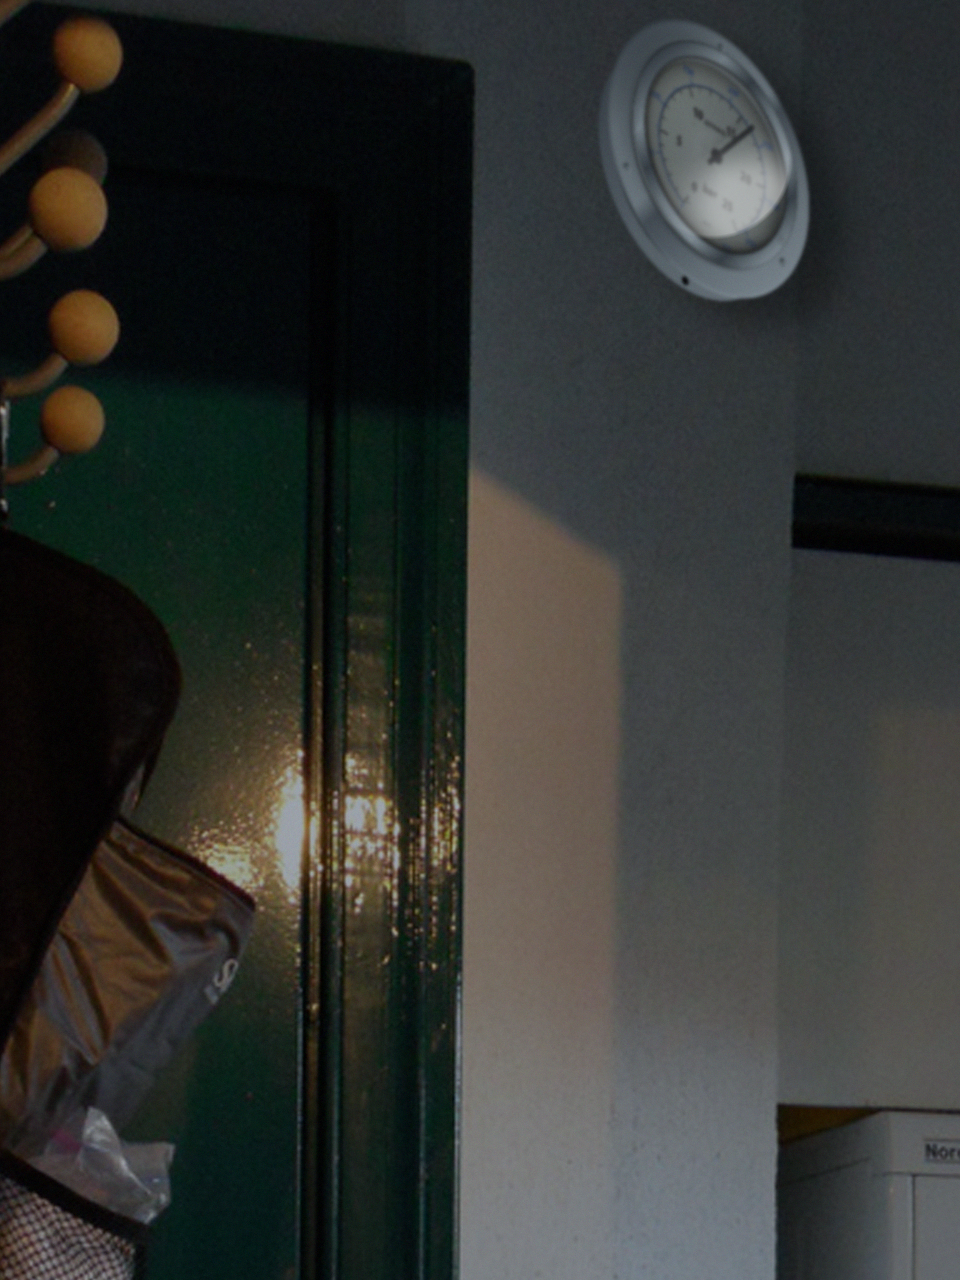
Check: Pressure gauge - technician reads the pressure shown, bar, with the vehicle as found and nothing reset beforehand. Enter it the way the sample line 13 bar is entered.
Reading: 16 bar
